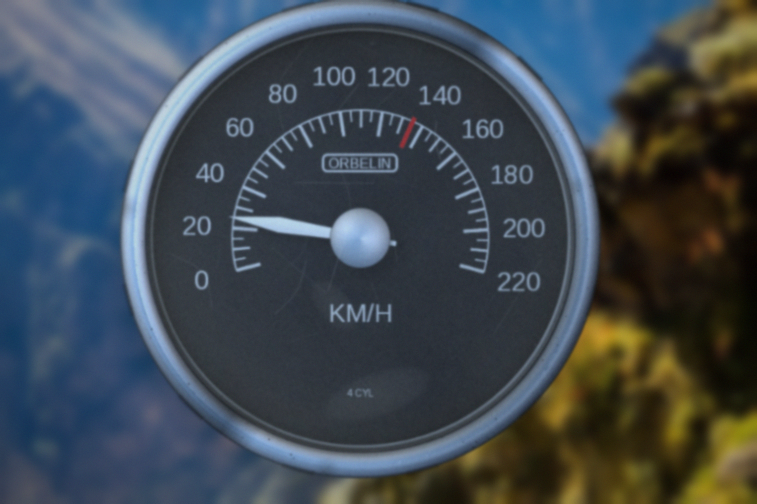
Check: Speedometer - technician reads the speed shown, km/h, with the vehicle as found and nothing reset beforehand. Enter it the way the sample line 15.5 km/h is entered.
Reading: 25 km/h
